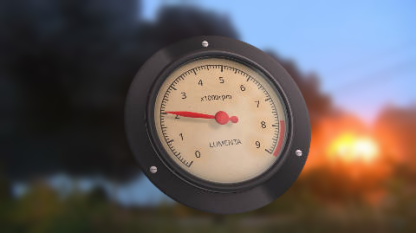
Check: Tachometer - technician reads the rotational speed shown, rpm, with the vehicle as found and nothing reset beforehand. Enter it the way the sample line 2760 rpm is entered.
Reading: 2000 rpm
